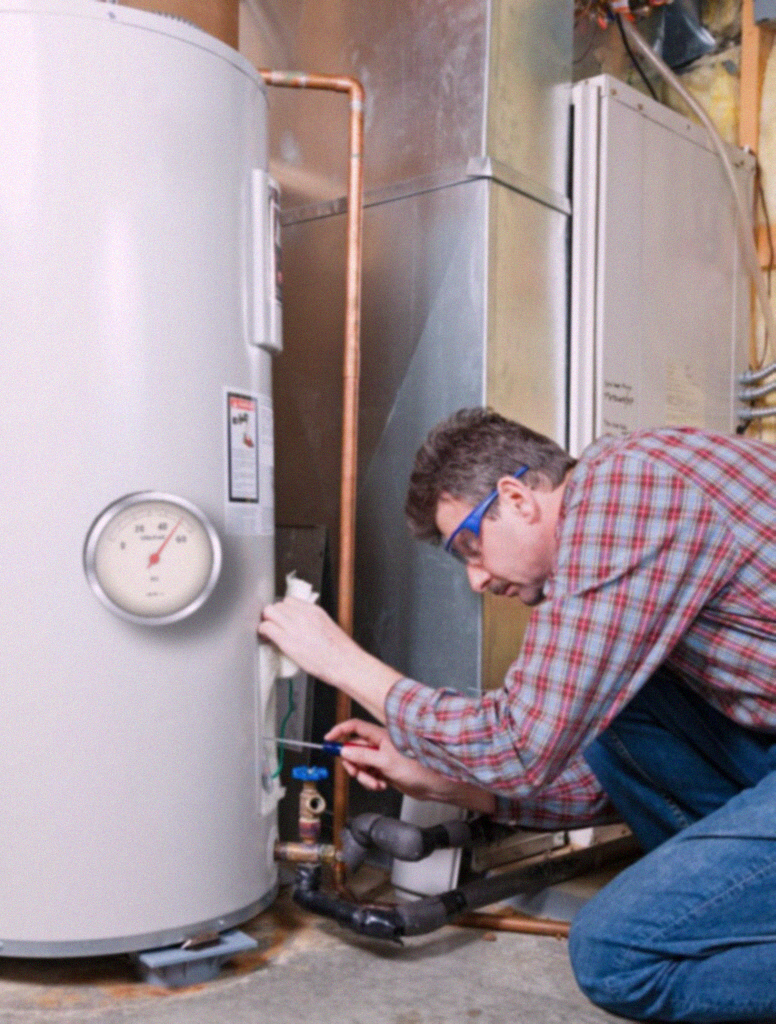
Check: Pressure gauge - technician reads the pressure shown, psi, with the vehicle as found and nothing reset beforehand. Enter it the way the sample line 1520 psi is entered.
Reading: 50 psi
